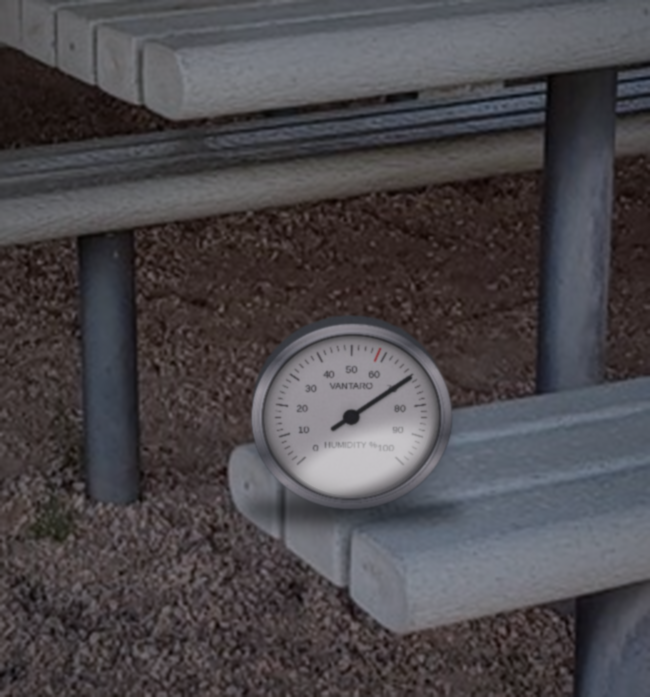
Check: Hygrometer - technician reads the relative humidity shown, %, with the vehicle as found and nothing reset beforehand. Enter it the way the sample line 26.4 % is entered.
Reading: 70 %
